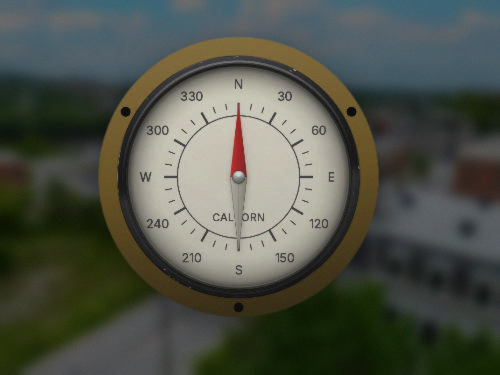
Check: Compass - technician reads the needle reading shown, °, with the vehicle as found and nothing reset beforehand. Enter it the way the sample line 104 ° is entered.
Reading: 0 °
